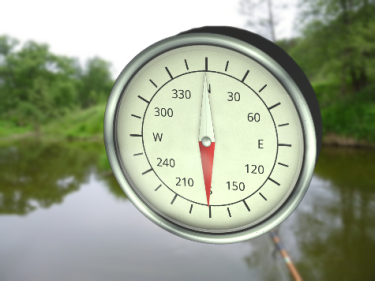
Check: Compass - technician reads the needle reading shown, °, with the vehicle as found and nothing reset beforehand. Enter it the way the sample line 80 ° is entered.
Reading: 180 °
